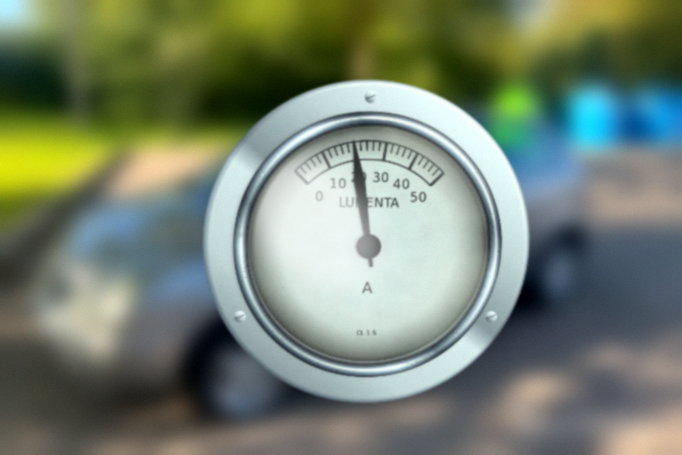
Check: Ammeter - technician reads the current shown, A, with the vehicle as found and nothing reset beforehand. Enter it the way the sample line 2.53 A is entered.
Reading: 20 A
